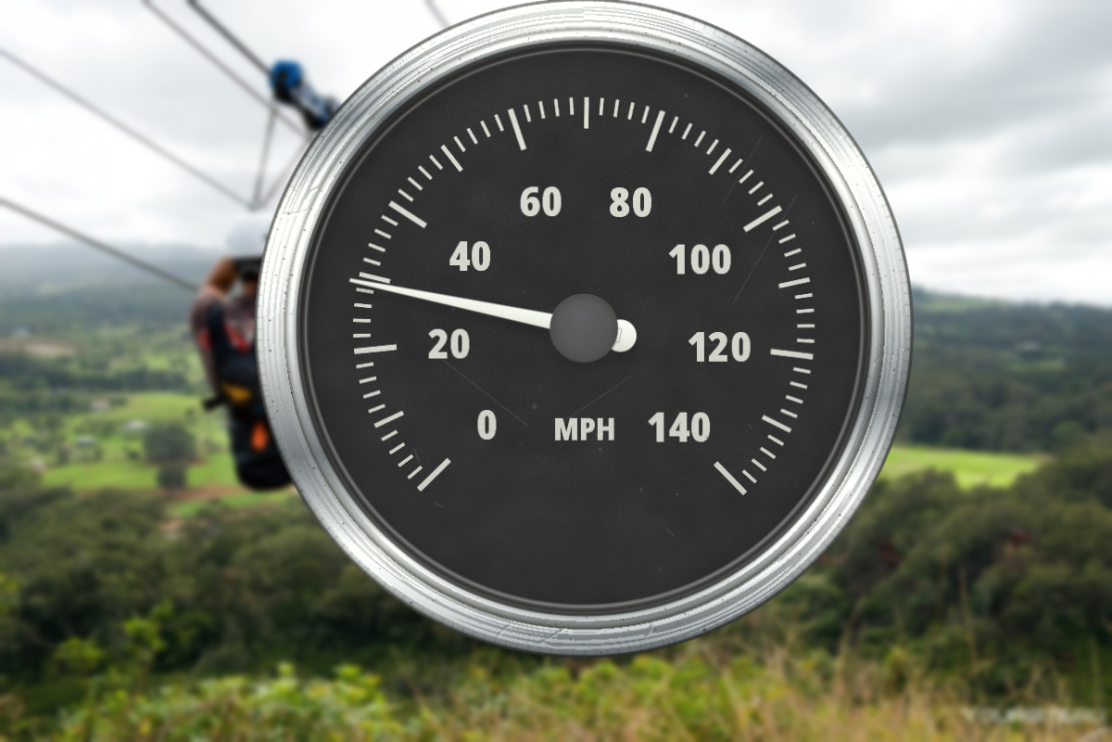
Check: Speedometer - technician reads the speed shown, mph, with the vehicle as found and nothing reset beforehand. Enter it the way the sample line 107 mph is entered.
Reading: 29 mph
